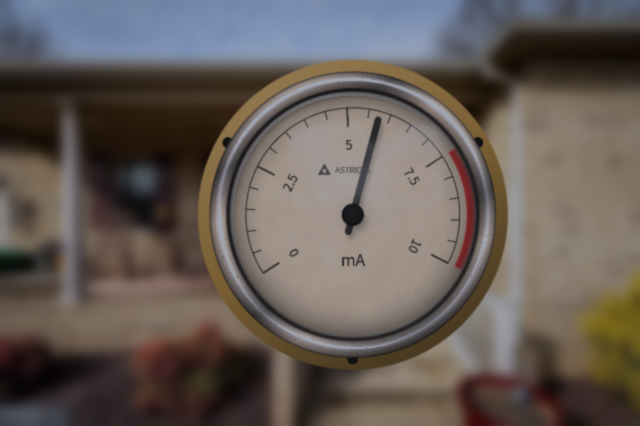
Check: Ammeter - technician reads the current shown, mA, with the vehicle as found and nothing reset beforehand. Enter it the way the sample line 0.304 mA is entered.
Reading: 5.75 mA
